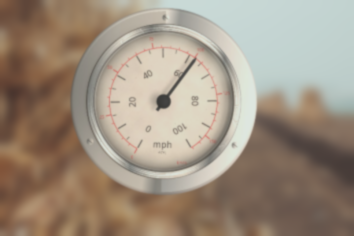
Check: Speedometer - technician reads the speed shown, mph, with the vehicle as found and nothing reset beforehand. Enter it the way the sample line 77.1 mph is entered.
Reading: 62.5 mph
